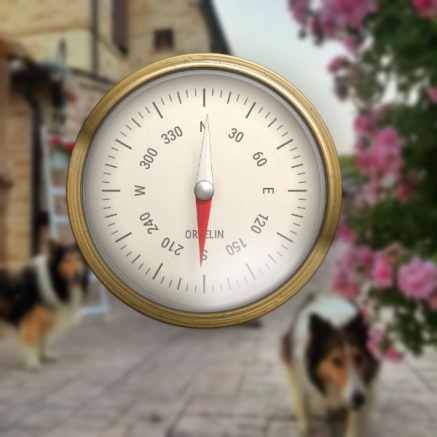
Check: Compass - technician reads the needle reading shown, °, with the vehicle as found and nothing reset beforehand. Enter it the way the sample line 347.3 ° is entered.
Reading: 182.5 °
